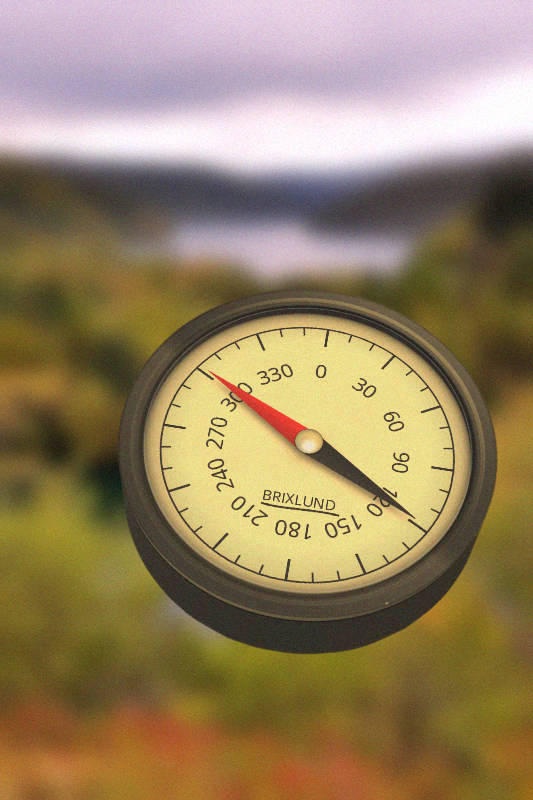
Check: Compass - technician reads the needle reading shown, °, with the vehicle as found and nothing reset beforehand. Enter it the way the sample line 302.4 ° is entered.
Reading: 300 °
